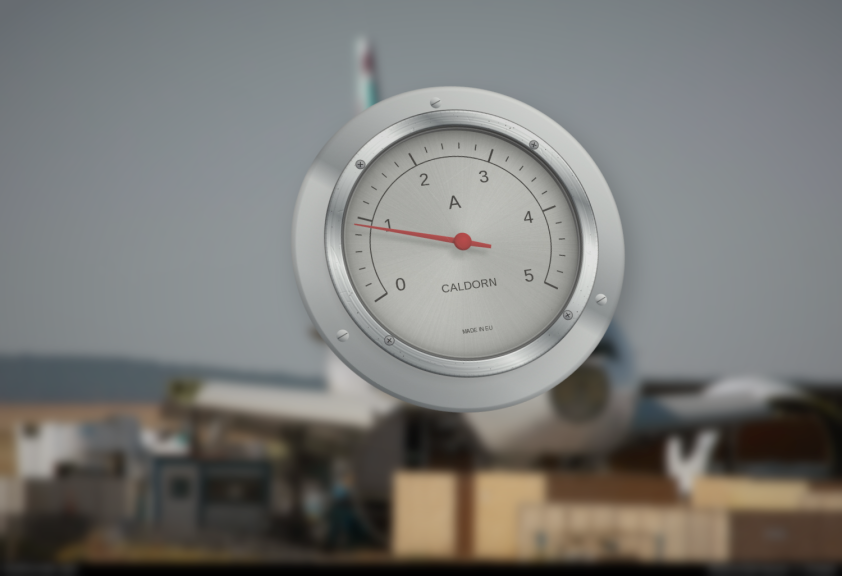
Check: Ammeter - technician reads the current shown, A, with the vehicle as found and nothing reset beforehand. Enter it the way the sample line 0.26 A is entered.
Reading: 0.9 A
